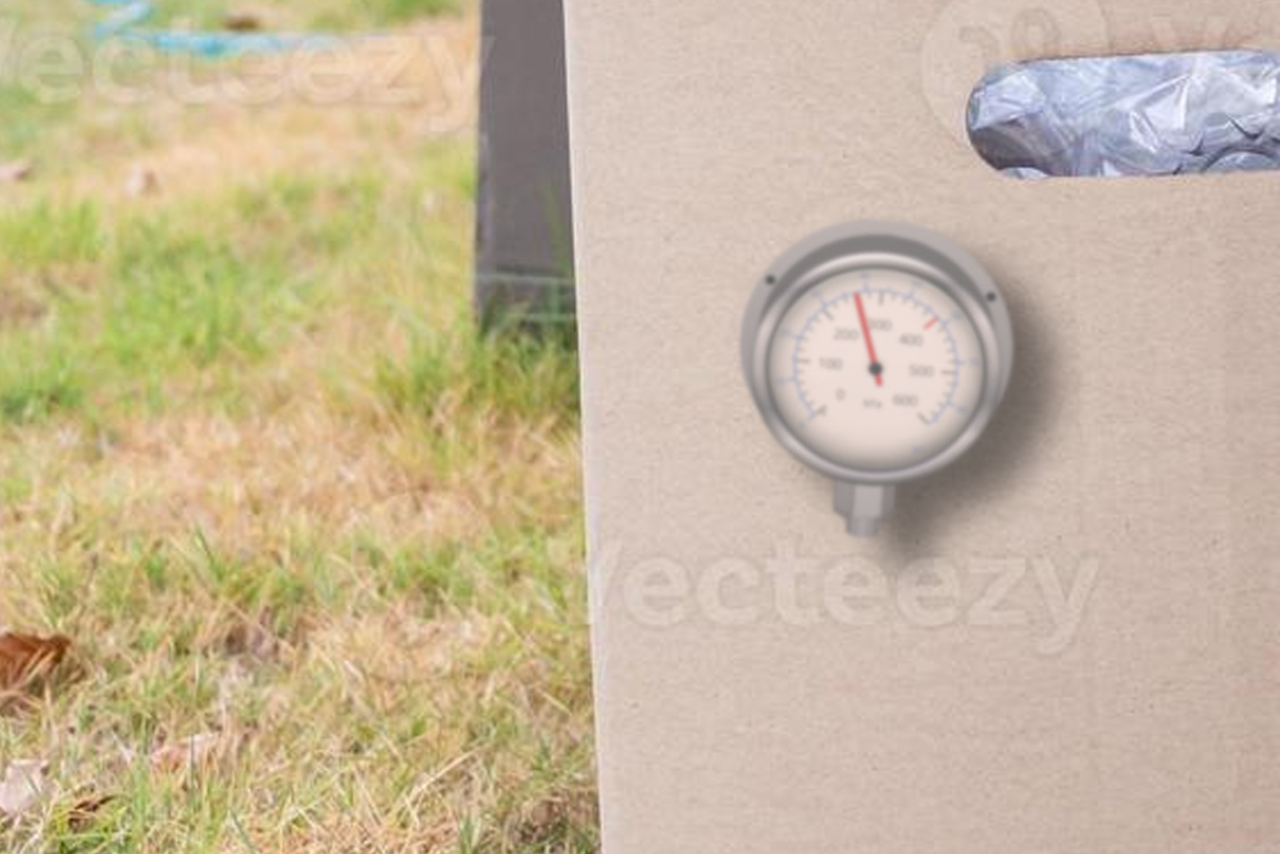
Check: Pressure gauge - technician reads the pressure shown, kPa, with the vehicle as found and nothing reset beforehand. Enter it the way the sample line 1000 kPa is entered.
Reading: 260 kPa
